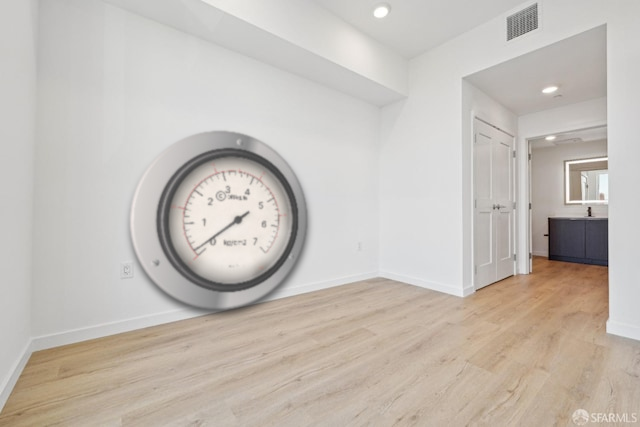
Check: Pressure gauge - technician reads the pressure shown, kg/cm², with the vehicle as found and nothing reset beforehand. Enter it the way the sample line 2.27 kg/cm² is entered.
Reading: 0.2 kg/cm²
